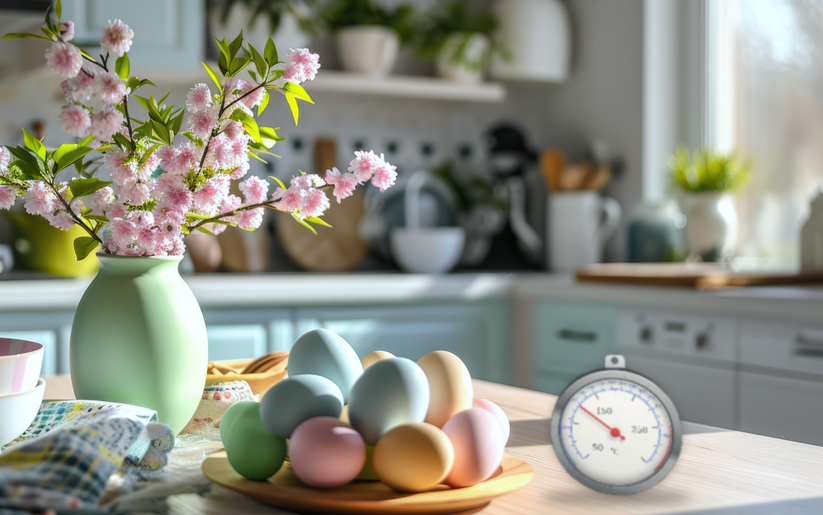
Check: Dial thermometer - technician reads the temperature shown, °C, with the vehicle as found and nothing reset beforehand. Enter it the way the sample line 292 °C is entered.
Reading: 125 °C
